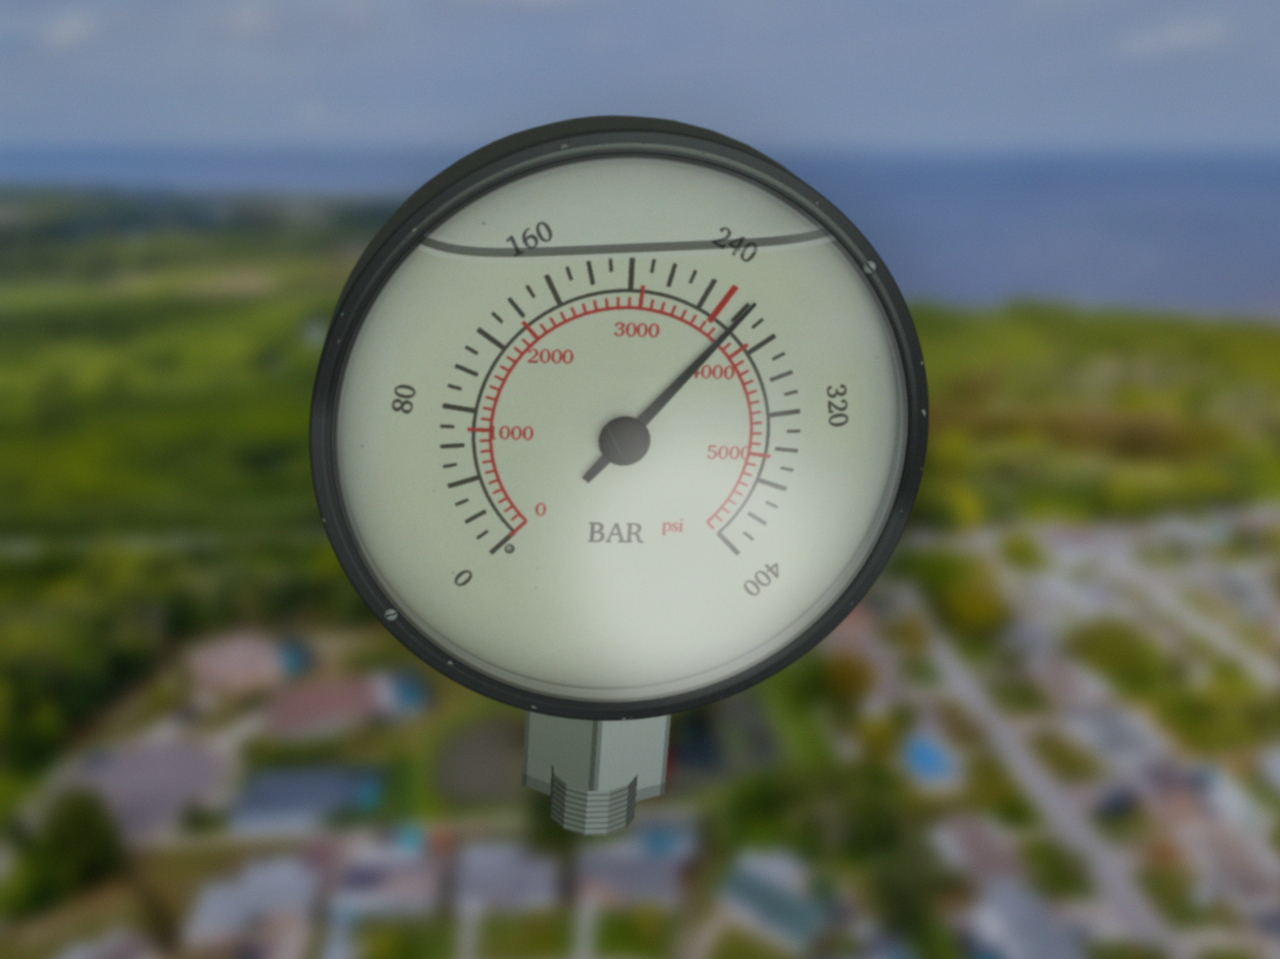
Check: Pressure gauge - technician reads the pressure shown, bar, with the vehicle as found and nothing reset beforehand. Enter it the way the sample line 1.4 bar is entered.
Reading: 260 bar
